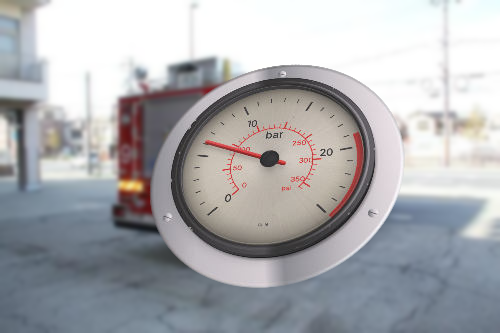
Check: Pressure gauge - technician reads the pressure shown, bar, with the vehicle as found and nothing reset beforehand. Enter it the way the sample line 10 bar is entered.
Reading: 6 bar
